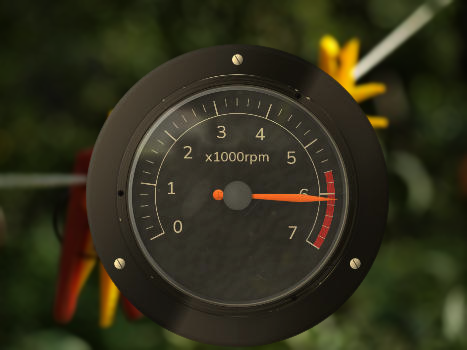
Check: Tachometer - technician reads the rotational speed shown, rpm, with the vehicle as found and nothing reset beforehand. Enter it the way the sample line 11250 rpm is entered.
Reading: 6100 rpm
